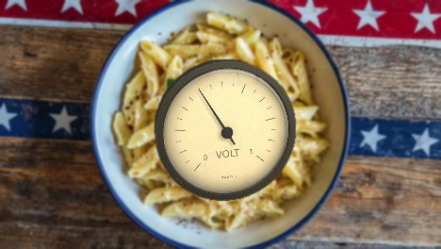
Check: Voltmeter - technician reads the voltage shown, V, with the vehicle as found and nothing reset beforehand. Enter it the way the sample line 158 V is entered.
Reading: 0.4 V
